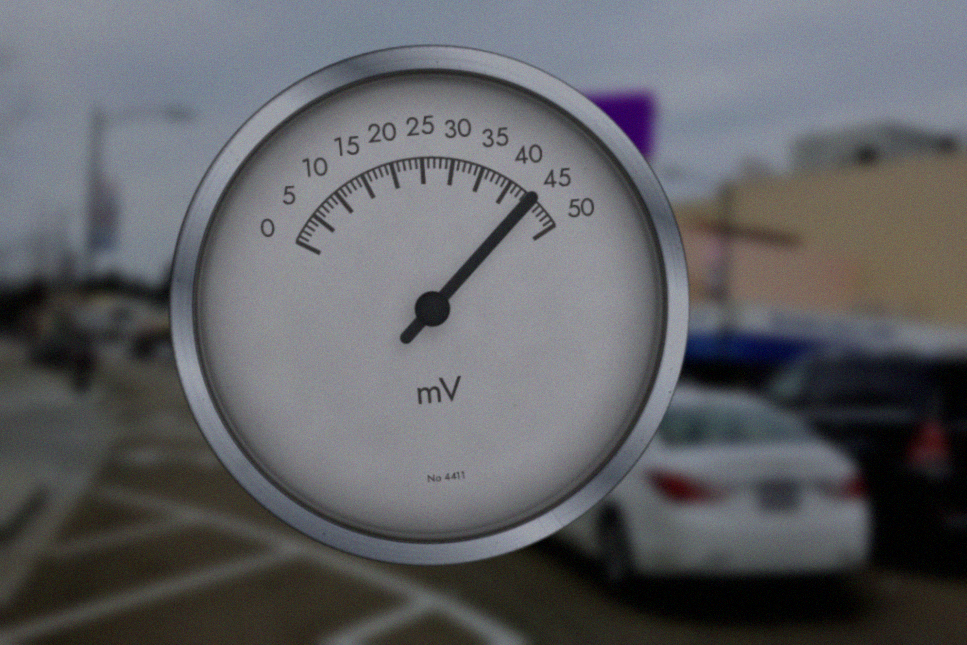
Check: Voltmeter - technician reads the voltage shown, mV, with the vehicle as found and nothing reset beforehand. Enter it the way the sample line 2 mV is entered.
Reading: 44 mV
